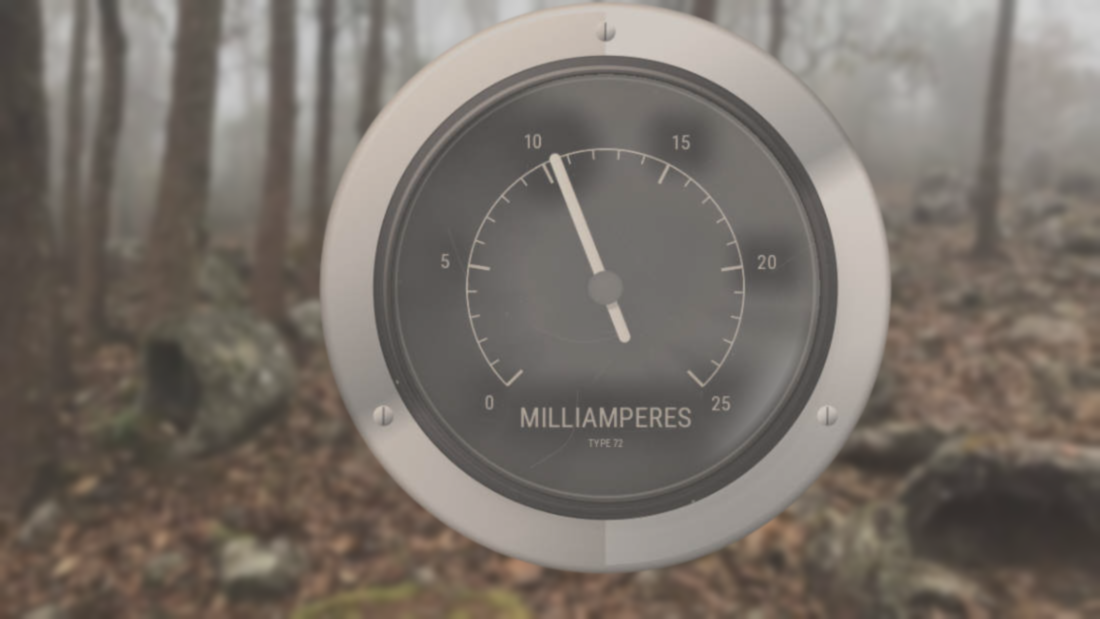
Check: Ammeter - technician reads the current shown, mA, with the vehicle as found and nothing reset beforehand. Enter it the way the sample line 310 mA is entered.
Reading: 10.5 mA
